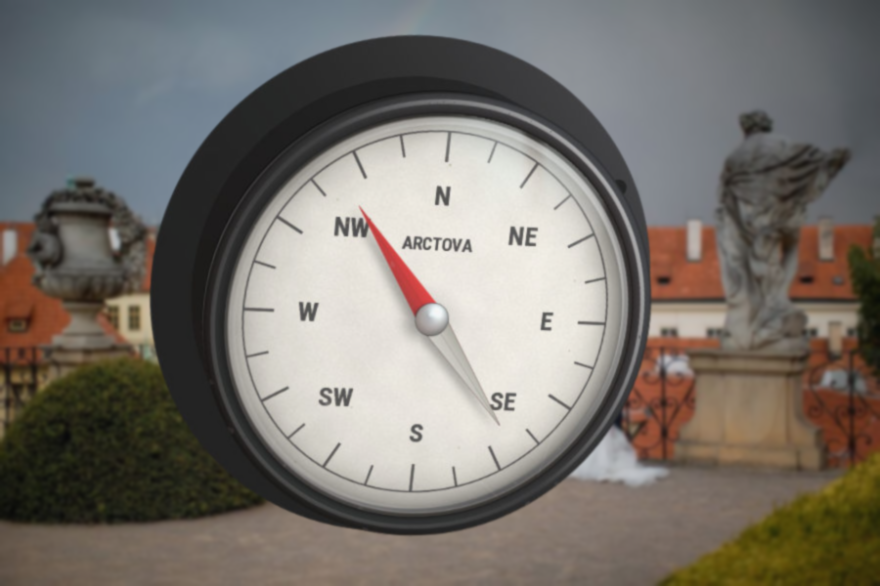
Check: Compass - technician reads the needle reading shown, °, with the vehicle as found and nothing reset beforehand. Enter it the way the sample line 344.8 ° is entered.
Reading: 322.5 °
